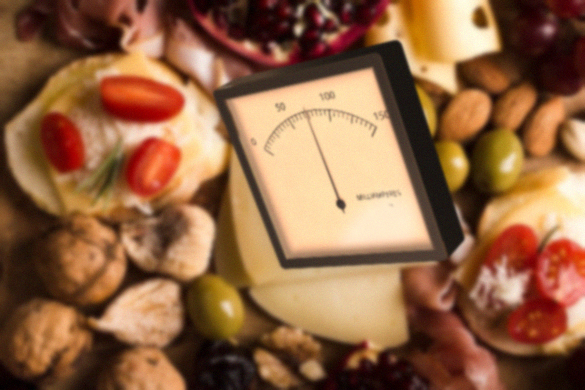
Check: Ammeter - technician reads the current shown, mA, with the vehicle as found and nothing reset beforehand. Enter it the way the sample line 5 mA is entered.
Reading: 75 mA
